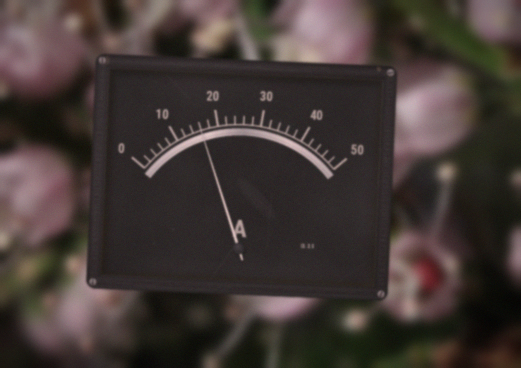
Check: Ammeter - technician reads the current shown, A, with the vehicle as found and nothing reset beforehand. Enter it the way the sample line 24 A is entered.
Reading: 16 A
